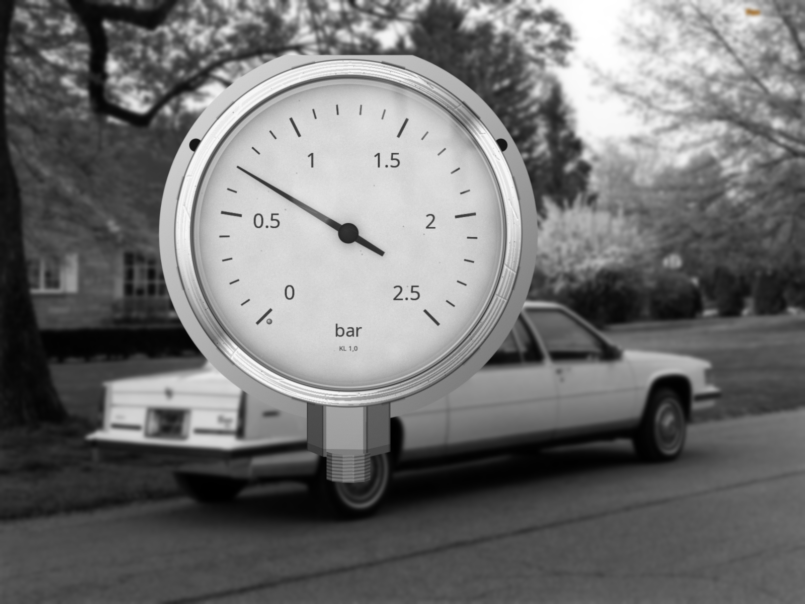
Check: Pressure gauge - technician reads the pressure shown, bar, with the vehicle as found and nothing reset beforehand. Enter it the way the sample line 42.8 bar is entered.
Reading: 0.7 bar
